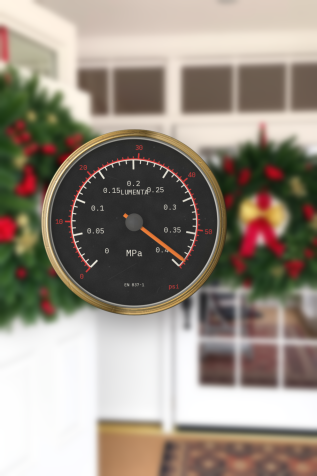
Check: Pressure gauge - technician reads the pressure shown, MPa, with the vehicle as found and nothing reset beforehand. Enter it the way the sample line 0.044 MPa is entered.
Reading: 0.39 MPa
